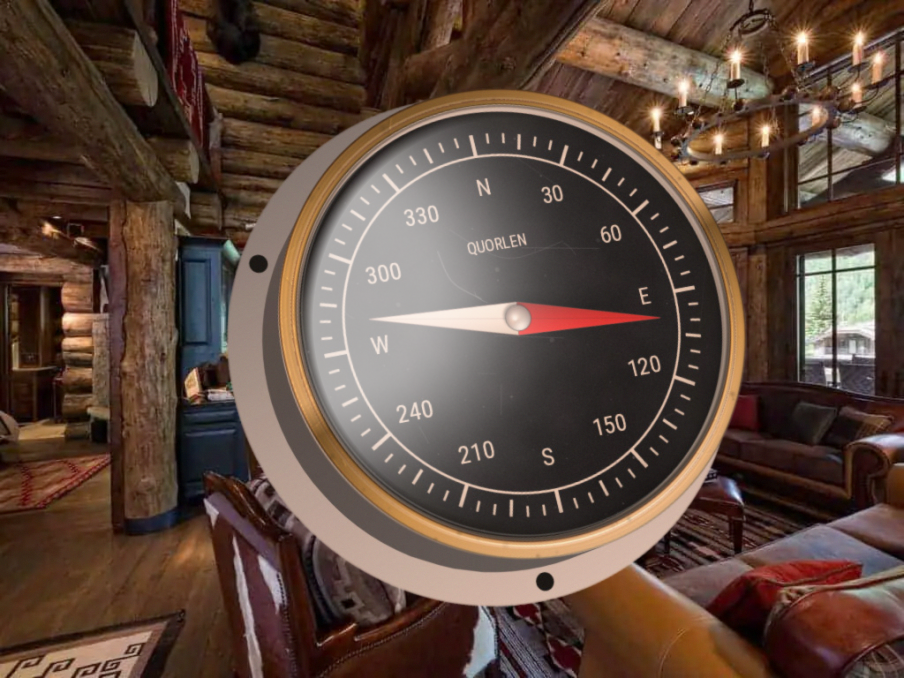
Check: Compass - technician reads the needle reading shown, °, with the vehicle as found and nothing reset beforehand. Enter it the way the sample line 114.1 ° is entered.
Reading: 100 °
